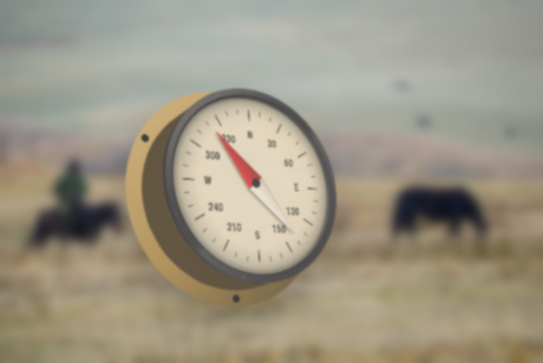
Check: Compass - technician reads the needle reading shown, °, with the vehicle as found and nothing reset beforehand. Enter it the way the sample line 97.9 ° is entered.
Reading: 320 °
